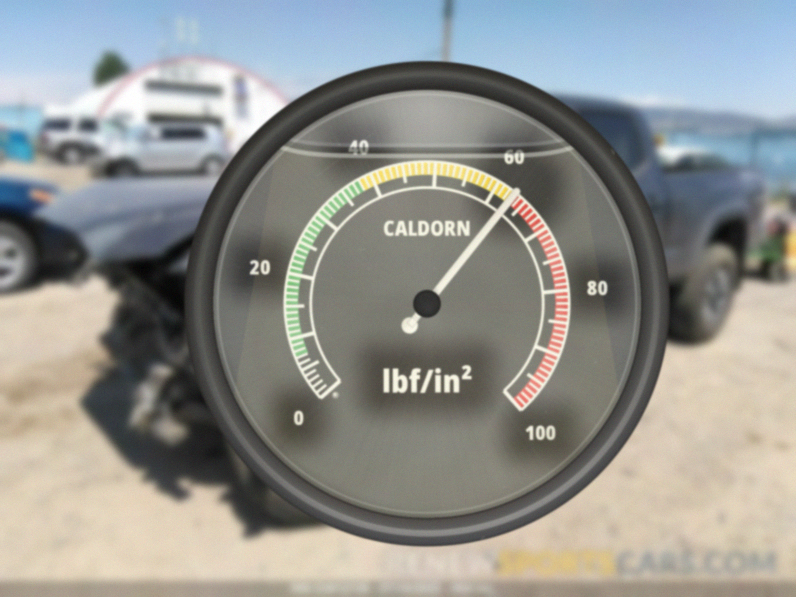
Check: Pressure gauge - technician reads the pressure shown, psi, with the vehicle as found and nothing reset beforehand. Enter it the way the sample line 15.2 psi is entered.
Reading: 63 psi
